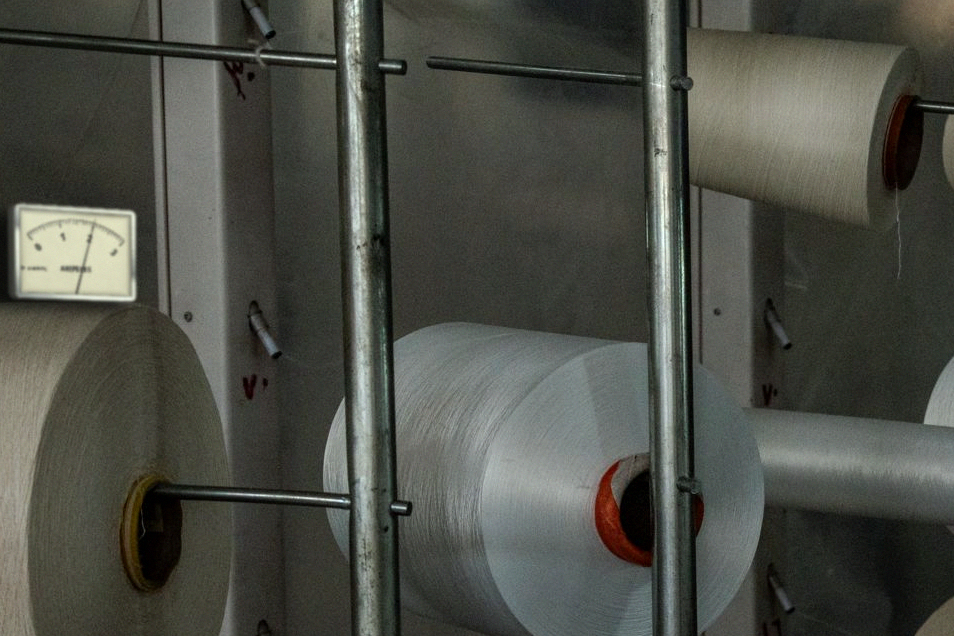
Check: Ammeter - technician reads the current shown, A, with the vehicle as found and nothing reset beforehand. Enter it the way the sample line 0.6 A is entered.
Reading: 2 A
